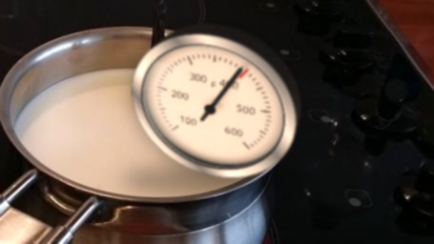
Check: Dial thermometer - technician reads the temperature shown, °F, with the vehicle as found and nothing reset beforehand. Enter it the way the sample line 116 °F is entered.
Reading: 400 °F
